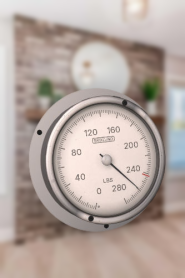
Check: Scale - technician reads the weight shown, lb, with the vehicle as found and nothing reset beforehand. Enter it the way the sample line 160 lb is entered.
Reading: 260 lb
